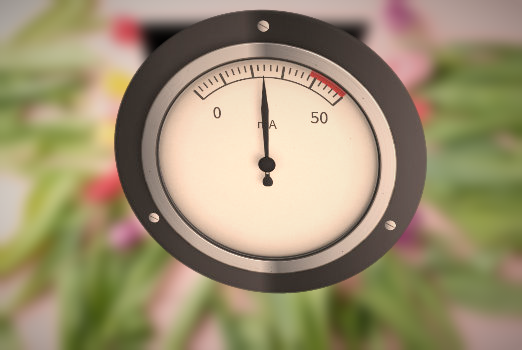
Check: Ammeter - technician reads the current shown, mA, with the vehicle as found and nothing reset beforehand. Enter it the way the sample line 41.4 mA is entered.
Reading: 24 mA
